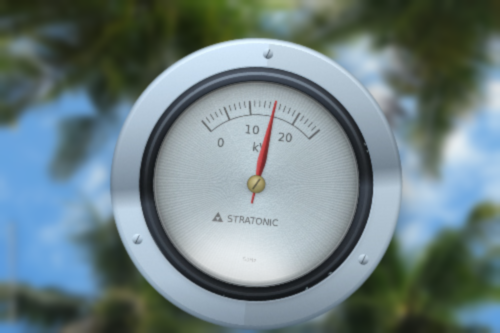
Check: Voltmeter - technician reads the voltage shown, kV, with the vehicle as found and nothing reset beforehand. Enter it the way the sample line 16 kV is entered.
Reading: 15 kV
